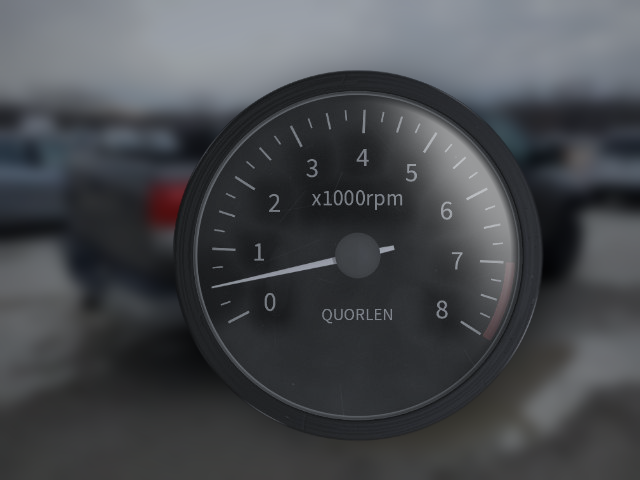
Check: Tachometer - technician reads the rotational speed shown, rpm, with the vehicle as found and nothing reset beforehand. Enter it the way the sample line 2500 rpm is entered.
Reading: 500 rpm
